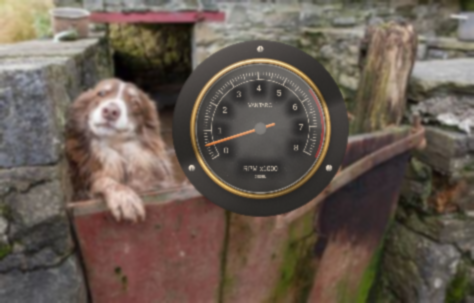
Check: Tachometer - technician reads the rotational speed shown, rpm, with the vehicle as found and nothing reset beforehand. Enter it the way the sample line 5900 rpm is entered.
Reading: 500 rpm
